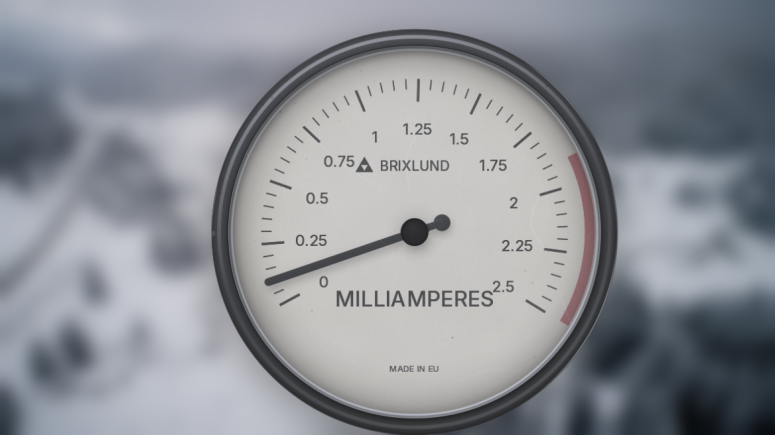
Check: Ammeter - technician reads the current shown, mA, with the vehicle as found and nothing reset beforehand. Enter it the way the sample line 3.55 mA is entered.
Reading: 0.1 mA
